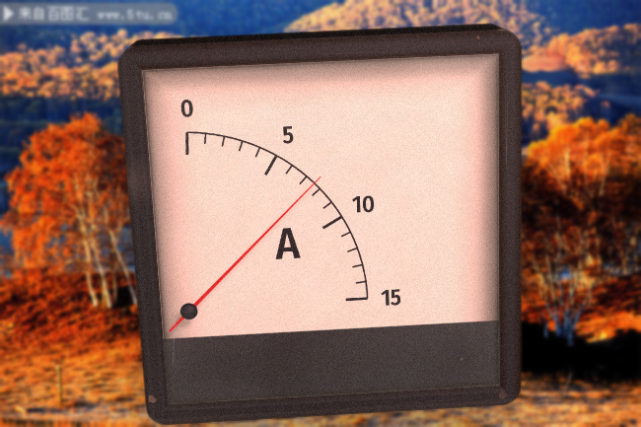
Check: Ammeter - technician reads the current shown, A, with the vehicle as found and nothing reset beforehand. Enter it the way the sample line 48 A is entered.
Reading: 7.5 A
